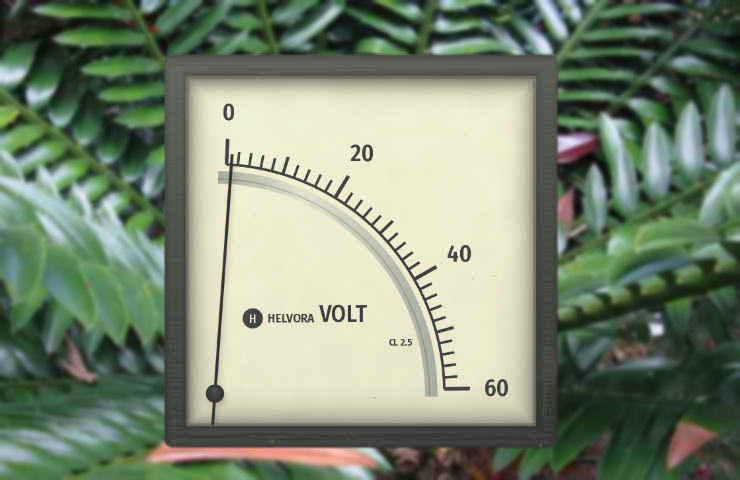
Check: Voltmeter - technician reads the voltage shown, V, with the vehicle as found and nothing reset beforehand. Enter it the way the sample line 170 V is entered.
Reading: 1 V
